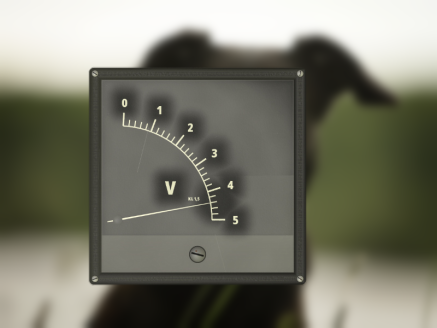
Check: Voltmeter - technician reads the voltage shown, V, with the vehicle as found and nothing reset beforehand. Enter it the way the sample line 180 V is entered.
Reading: 4.4 V
